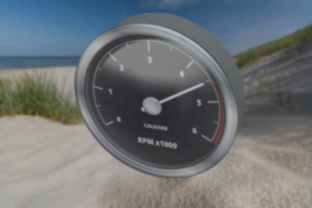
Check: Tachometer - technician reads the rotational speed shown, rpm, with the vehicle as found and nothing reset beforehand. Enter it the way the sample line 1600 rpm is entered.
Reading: 4500 rpm
